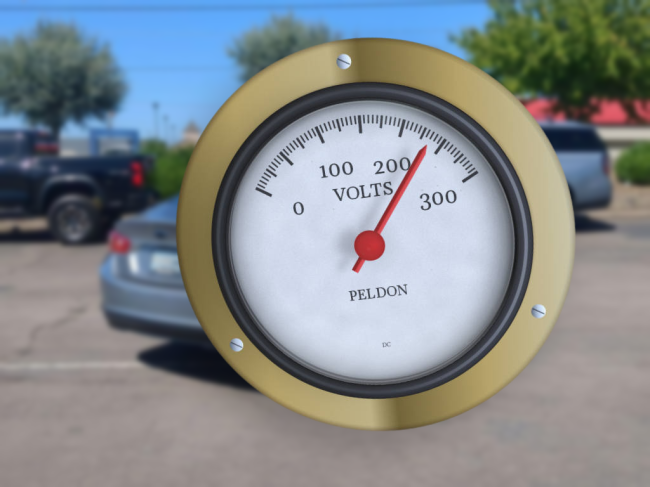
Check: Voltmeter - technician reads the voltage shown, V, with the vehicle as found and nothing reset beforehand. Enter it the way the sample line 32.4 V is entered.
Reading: 235 V
